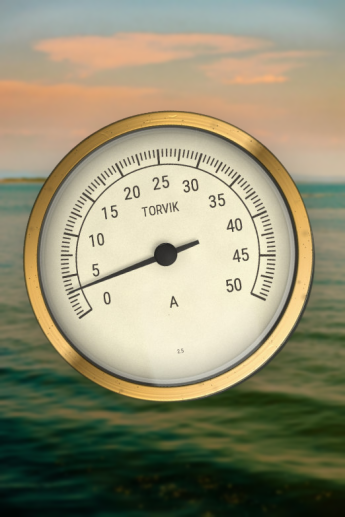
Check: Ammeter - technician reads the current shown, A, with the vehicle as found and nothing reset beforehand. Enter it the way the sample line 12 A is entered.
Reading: 3 A
